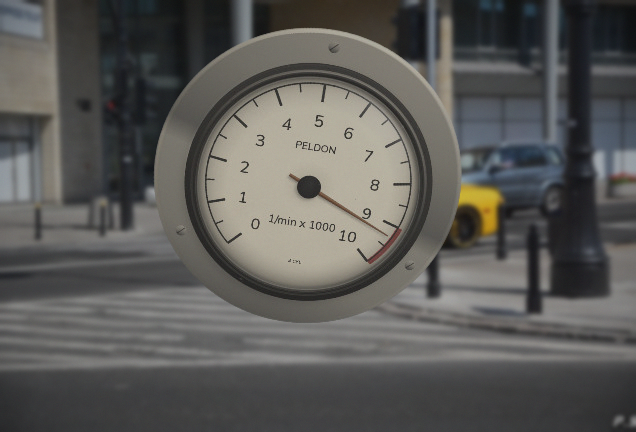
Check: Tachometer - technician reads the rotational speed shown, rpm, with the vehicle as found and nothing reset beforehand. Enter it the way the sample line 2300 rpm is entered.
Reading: 9250 rpm
